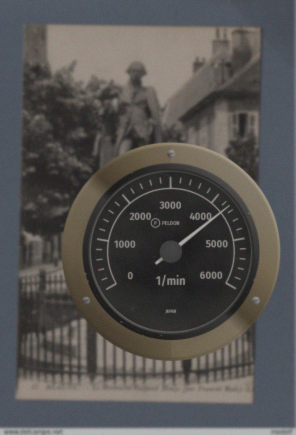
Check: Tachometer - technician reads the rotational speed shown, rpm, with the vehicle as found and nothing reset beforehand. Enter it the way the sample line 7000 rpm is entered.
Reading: 4300 rpm
